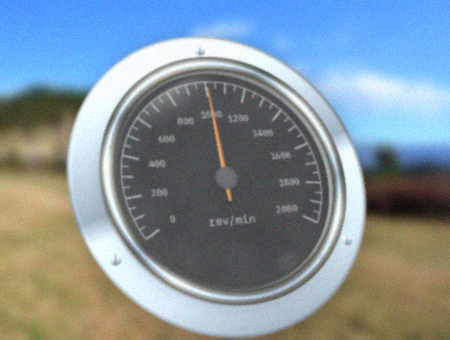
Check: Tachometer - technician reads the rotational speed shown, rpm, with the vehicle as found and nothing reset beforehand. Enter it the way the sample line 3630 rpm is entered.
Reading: 1000 rpm
